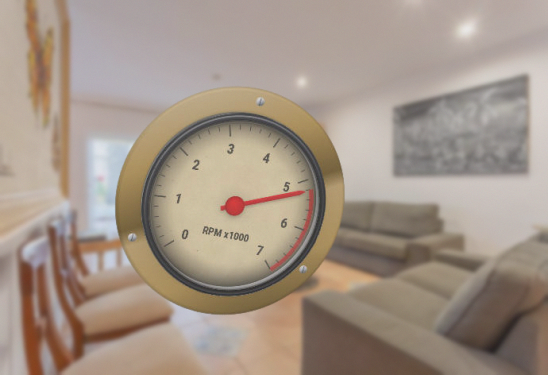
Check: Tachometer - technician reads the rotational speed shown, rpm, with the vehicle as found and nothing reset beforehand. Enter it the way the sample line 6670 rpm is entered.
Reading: 5200 rpm
